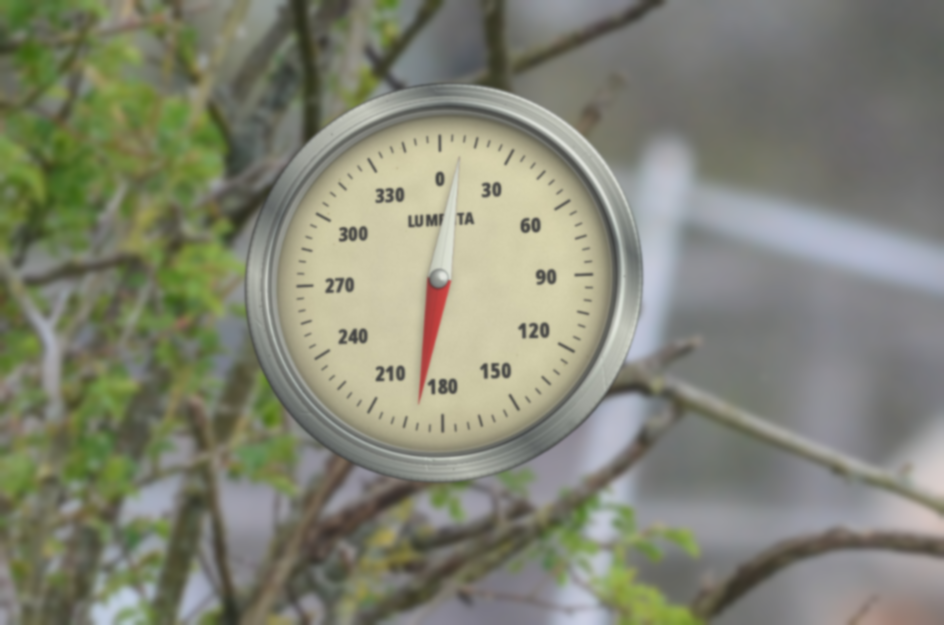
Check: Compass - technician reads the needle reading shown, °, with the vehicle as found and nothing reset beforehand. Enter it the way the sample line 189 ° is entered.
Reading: 190 °
